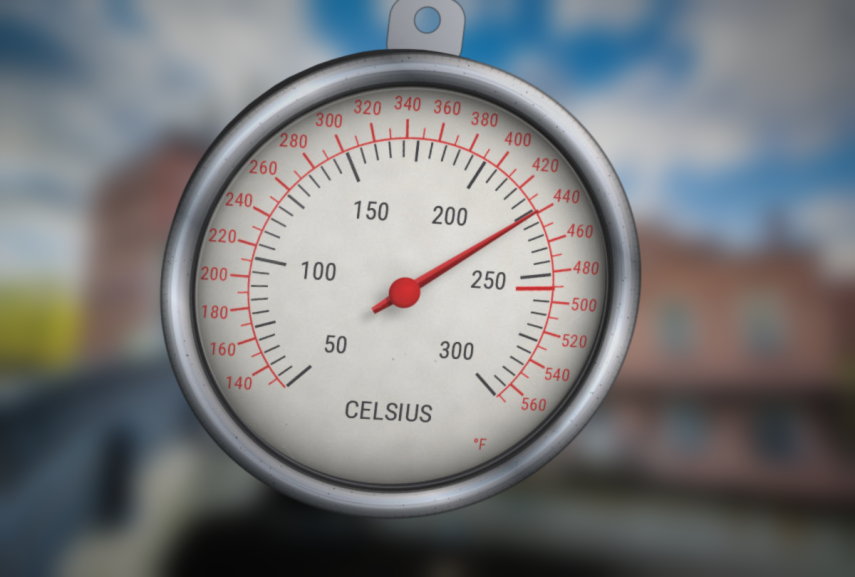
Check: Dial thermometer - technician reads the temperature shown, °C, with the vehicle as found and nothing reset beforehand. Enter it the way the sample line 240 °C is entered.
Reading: 225 °C
